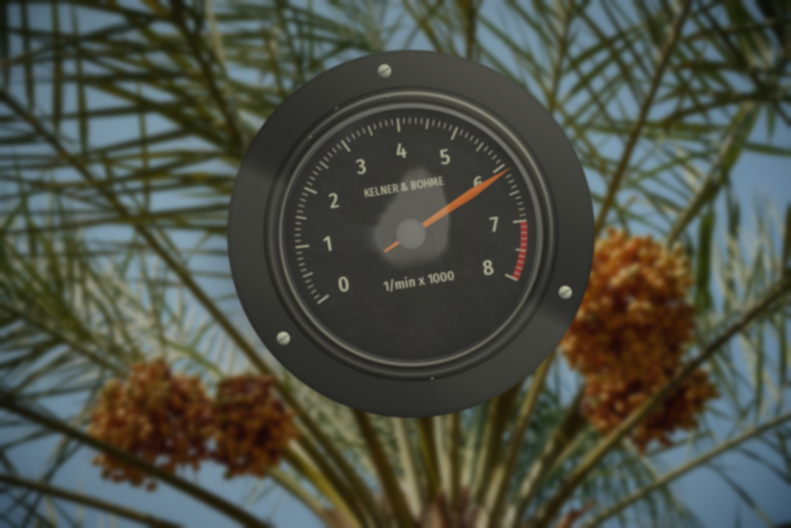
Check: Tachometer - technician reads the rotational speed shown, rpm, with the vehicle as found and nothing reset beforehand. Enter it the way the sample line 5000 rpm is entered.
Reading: 6100 rpm
